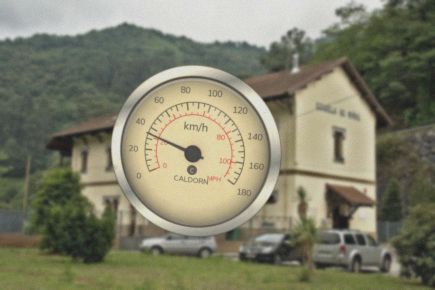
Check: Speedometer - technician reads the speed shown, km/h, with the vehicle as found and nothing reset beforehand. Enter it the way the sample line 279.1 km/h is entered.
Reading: 35 km/h
